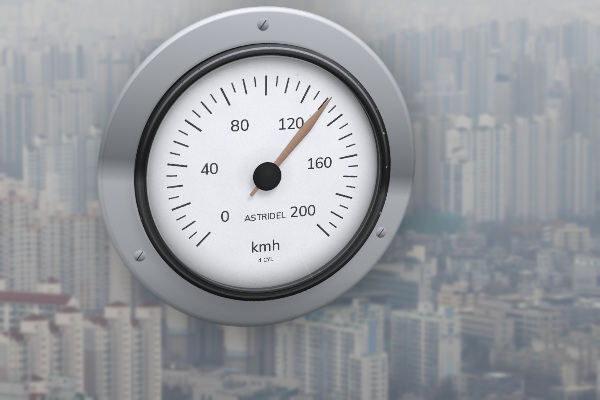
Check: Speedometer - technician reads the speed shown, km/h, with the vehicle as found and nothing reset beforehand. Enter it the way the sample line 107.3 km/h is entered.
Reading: 130 km/h
